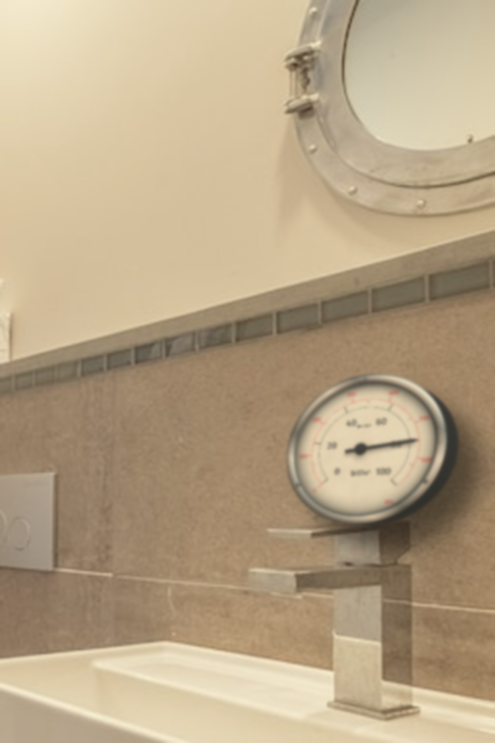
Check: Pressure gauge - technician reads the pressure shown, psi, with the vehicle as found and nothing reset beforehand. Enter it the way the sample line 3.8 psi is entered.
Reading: 80 psi
